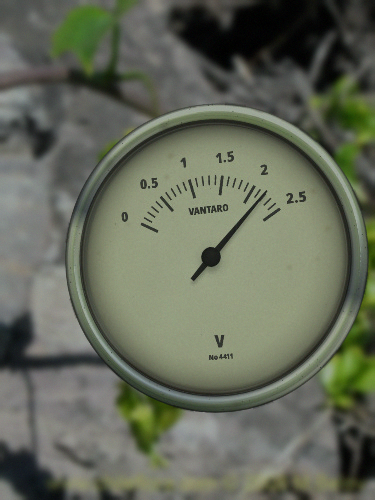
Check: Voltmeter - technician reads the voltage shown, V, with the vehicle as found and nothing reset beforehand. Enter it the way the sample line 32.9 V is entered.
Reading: 2.2 V
